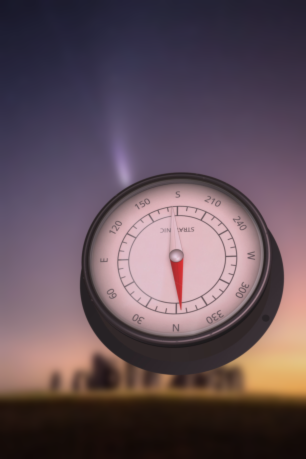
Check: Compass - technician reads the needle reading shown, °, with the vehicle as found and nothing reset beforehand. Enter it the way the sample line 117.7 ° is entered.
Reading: 355 °
